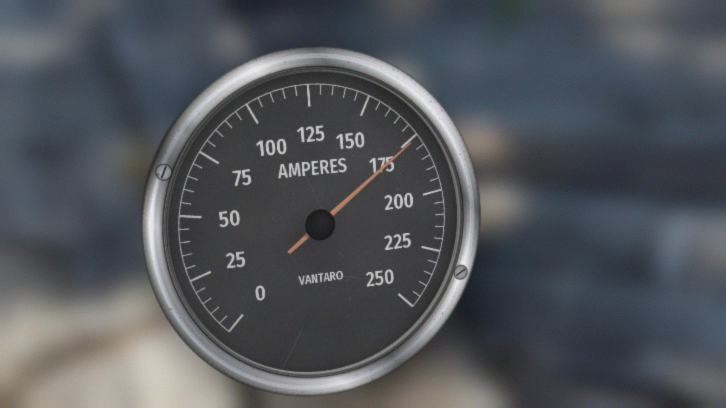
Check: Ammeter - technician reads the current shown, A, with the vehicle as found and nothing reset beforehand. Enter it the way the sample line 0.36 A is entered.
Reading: 175 A
